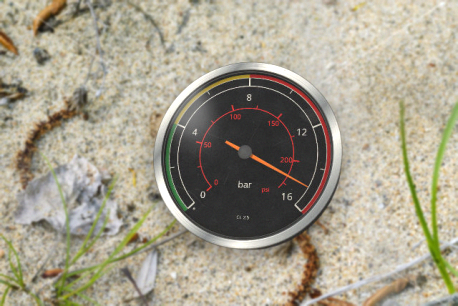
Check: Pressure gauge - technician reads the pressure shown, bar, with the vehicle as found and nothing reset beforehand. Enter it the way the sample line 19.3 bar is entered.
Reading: 15 bar
